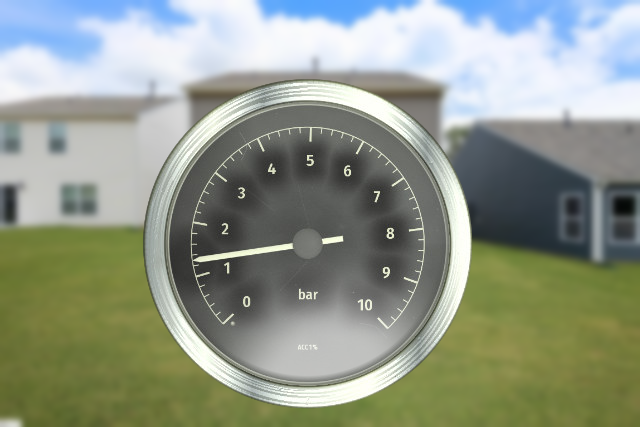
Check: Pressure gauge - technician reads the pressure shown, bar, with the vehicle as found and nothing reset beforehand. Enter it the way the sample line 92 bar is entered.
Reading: 1.3 bar
